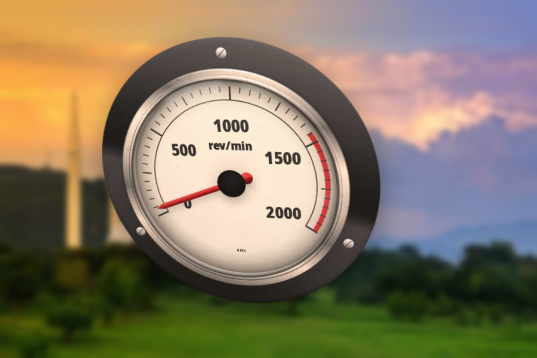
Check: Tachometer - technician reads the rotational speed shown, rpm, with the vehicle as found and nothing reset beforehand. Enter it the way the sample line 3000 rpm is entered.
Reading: 50 rpm
